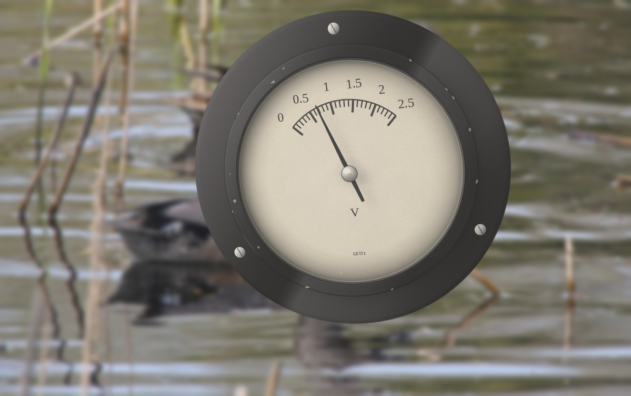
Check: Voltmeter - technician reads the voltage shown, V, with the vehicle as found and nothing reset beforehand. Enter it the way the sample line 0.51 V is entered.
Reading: 0.7 V
